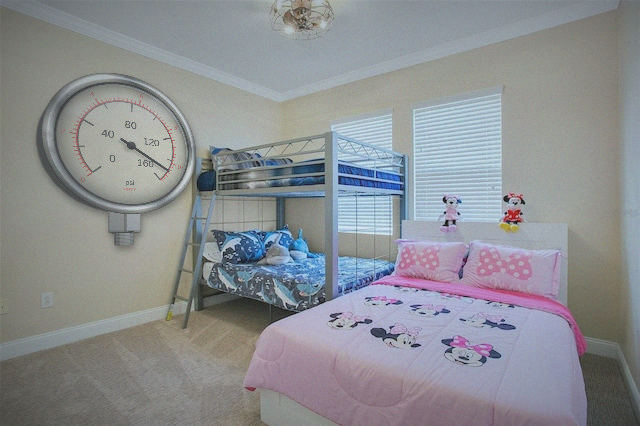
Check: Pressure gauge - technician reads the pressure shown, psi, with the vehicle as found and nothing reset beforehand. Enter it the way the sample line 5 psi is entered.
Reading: 150 psi
